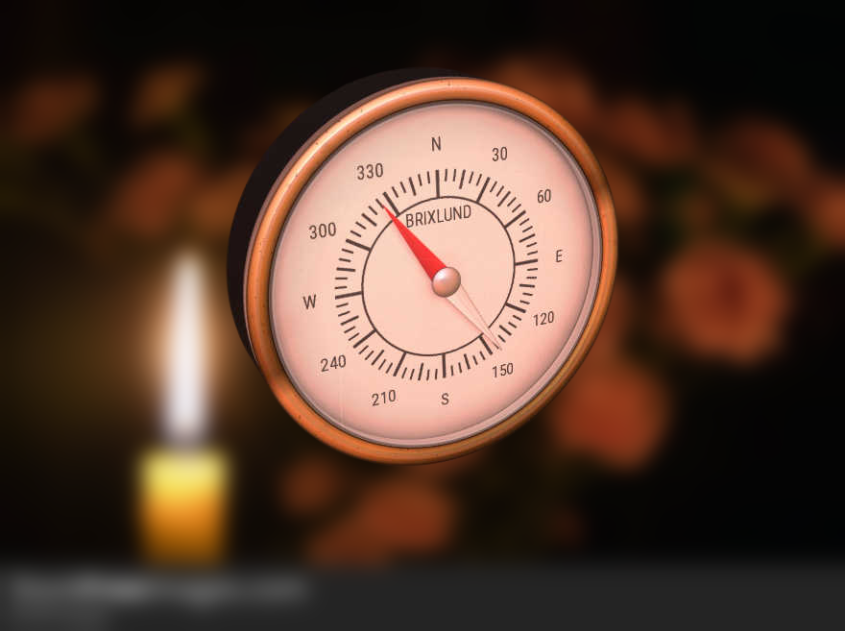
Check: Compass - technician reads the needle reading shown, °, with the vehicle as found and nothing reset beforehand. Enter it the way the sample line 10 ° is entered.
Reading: 325 °
